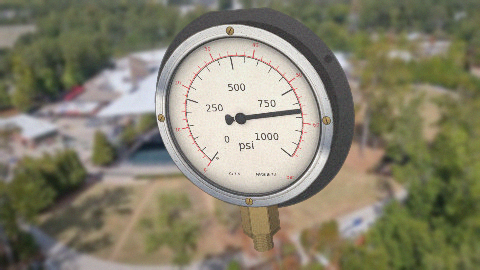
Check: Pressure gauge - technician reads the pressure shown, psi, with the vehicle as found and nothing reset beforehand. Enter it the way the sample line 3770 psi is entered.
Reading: 825 psi
